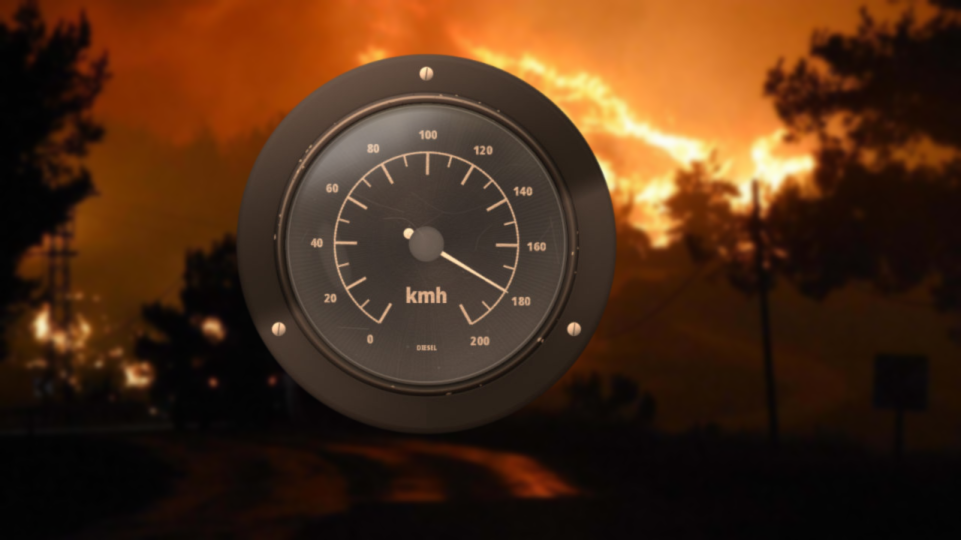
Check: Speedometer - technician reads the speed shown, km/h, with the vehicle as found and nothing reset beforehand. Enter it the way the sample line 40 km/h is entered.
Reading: 180 km/h
